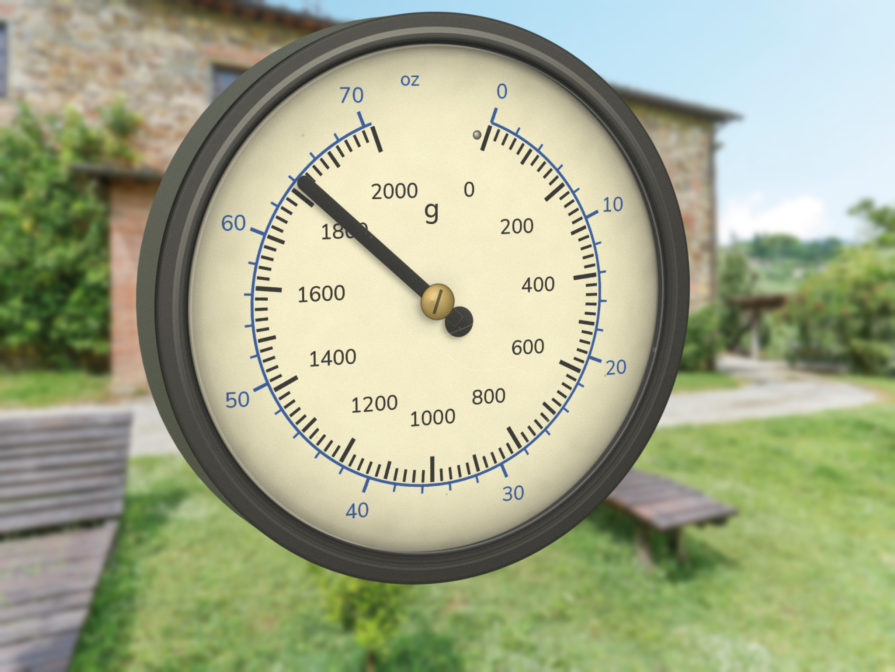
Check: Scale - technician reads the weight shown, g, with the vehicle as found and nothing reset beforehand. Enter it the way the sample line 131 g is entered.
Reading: 1820 g
